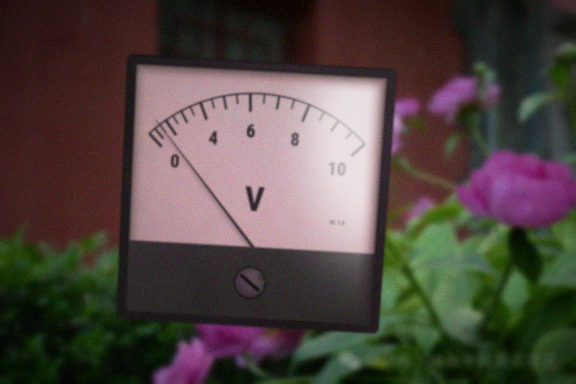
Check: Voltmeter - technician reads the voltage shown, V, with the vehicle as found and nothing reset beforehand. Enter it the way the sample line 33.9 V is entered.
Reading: 1.5 V
